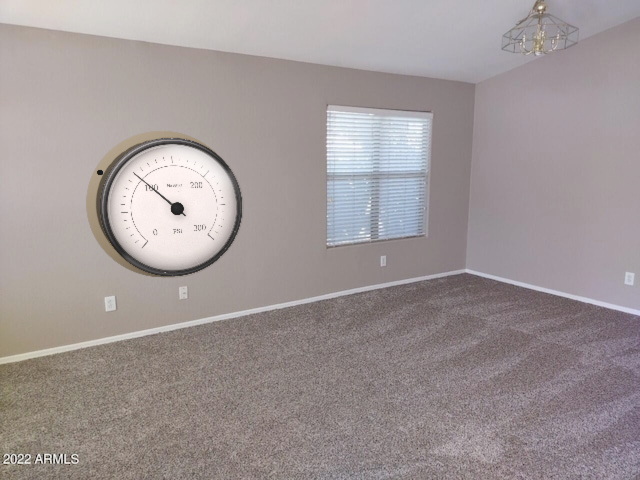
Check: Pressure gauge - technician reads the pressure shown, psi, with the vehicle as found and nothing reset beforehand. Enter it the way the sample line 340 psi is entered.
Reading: 100 psi
